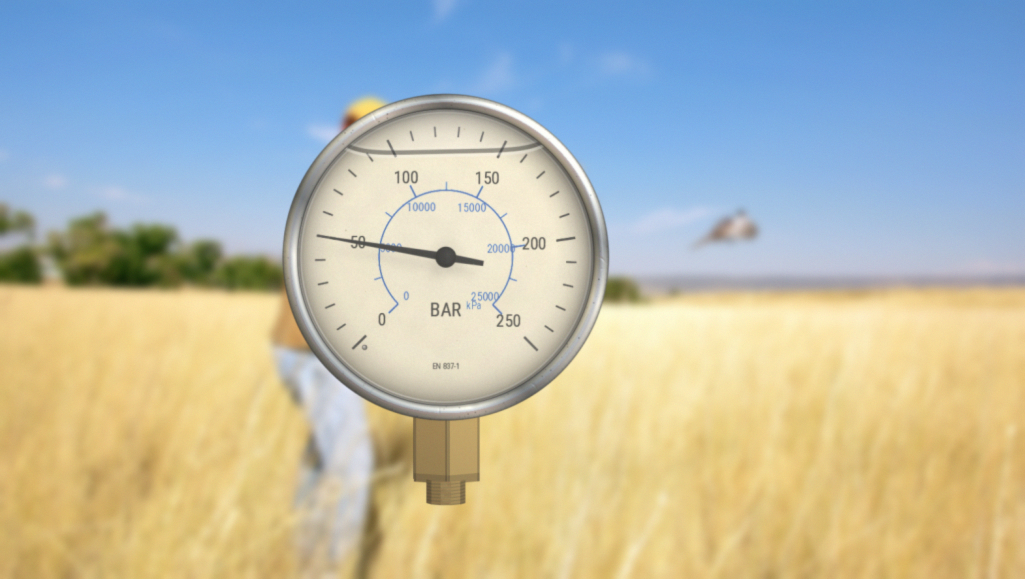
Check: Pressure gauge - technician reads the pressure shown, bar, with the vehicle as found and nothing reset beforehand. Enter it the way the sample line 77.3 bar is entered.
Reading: 50 bar
